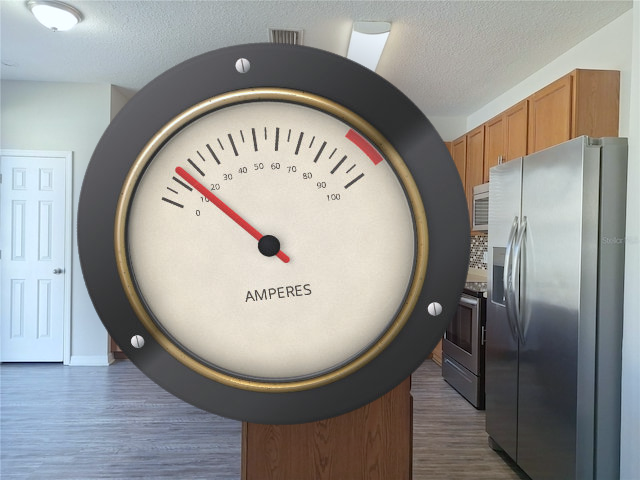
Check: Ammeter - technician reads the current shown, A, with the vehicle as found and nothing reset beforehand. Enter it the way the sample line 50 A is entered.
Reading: 15 A
